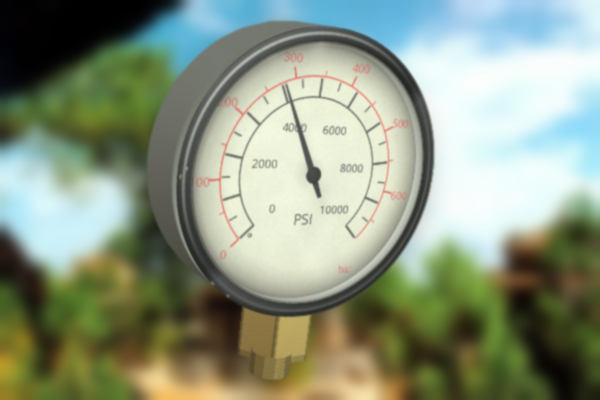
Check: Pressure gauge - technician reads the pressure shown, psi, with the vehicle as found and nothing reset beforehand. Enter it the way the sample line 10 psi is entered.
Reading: 4000 psi
